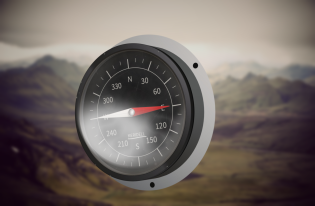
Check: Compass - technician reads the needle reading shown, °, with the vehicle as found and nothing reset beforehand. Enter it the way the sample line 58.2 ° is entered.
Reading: 90 °
